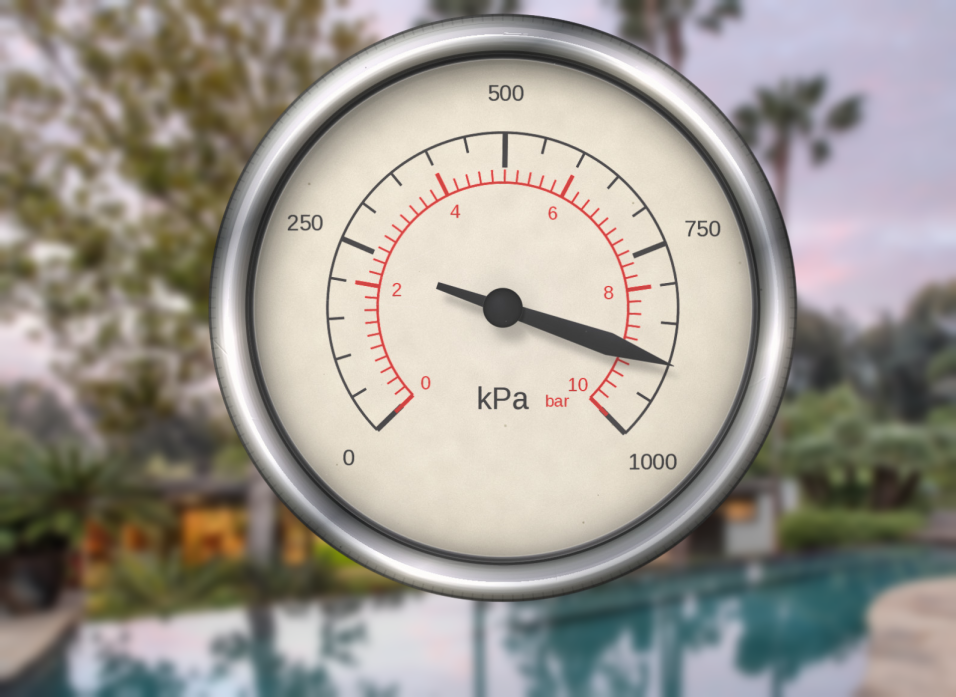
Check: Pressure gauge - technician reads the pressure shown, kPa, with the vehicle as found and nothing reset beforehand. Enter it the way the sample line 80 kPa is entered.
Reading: 900 kPa
